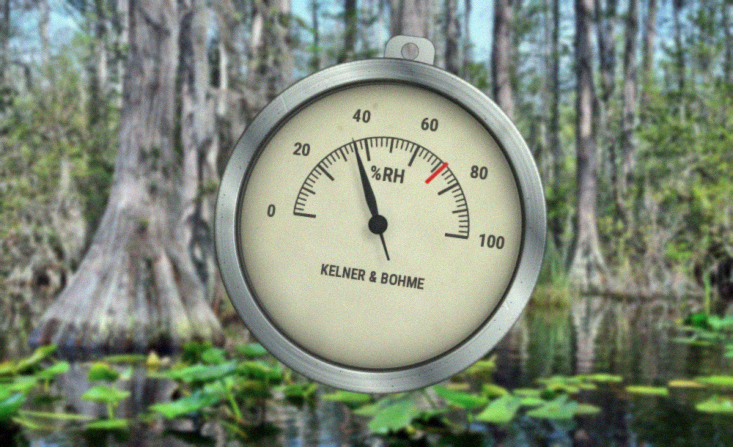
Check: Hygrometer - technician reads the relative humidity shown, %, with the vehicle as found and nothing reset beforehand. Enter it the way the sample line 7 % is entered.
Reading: 36 %
